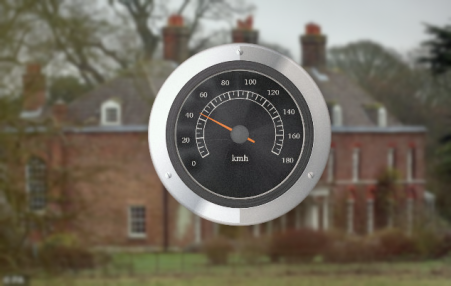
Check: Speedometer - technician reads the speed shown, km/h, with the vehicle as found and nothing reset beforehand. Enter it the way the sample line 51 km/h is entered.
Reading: 45 km/h
